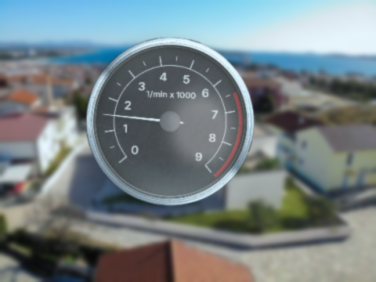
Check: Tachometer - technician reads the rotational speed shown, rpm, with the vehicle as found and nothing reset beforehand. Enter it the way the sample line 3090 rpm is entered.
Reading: 1500 rpm
